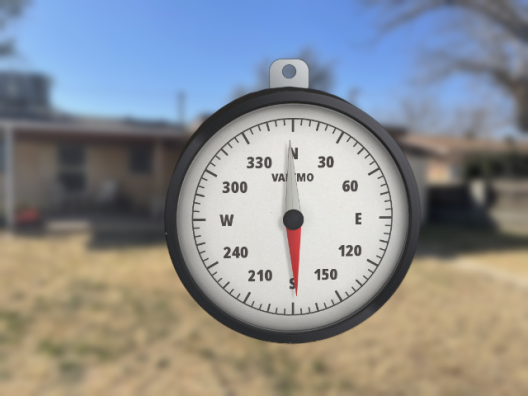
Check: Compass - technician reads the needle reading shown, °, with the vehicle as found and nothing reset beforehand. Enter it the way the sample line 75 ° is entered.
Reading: 177.5 °
